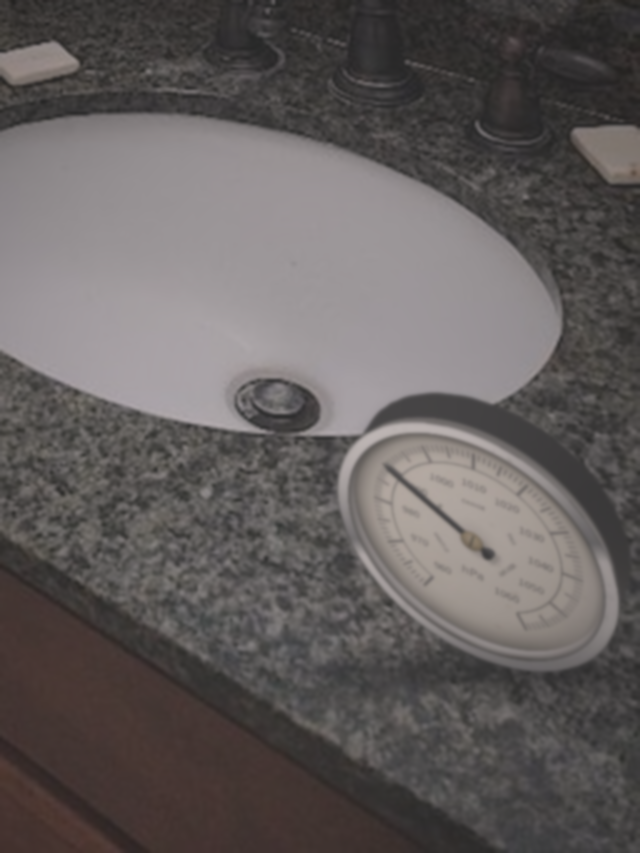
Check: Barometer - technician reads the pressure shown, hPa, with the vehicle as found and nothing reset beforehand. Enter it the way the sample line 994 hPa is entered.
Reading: 990 hPa
